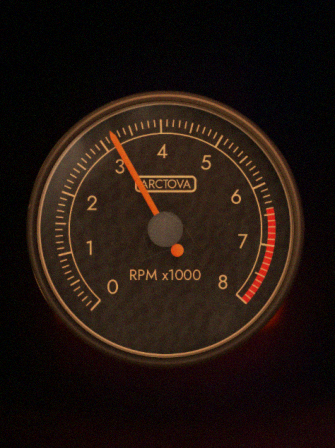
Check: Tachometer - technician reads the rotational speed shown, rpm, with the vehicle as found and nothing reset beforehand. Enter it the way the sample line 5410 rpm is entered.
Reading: 3200 rpm
